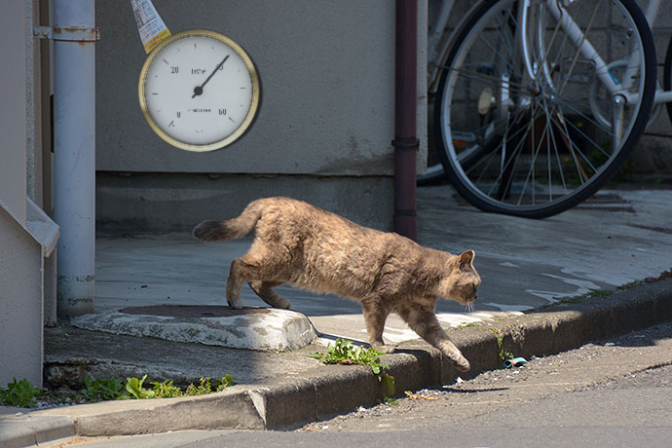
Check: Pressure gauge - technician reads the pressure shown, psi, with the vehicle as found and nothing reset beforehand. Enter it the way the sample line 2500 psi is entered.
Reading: 40 psi
